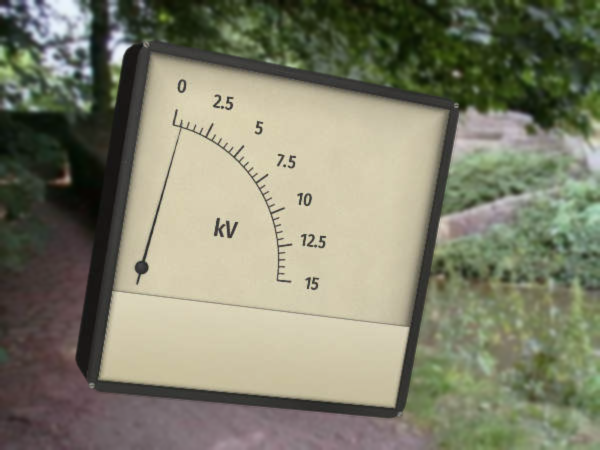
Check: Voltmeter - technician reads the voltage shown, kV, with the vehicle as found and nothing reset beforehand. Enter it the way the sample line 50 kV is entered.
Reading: 0.5 kV
